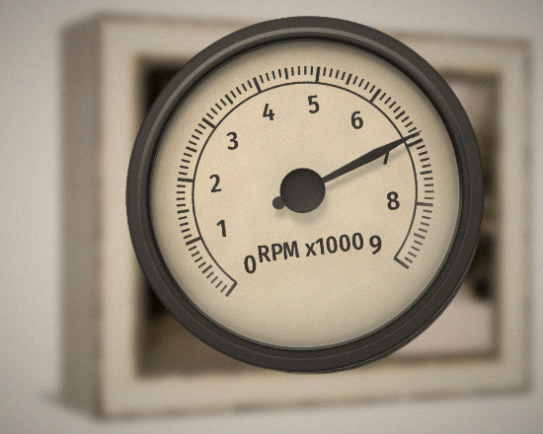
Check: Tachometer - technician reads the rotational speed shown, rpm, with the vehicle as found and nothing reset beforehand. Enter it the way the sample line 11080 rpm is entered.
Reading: 6900 rpm
